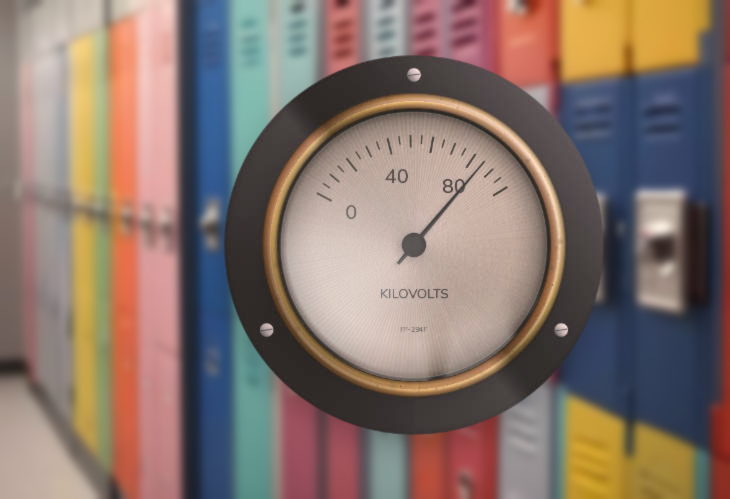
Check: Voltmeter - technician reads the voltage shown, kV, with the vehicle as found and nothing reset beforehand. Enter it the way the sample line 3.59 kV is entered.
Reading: 85 kV
